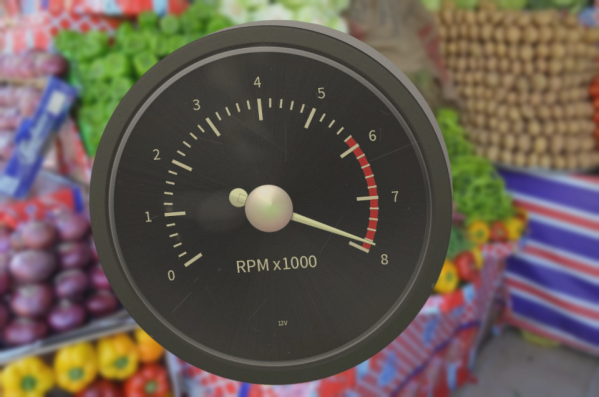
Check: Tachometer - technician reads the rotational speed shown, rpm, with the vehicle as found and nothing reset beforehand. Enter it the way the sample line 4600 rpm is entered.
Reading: 7800 rpm
